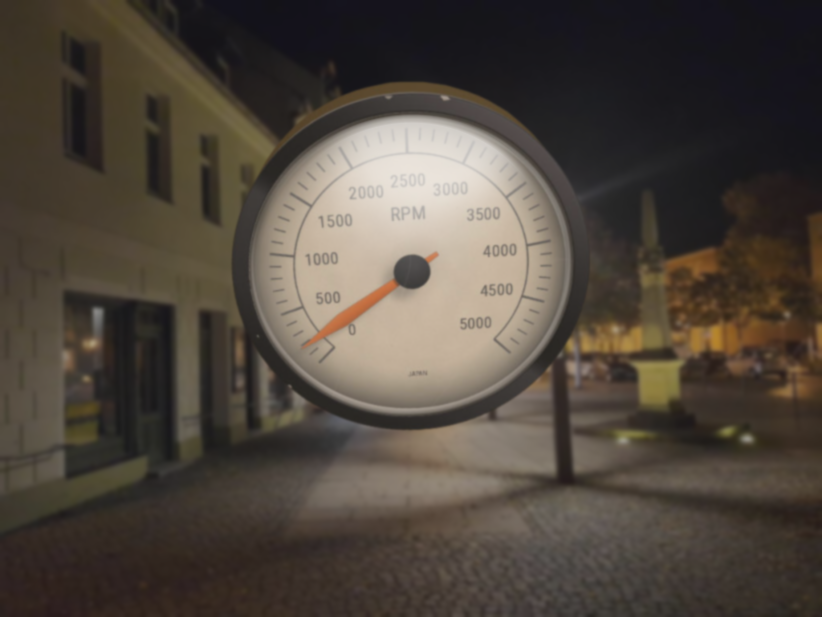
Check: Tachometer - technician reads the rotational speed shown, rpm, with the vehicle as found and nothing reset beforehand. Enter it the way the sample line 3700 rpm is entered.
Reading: 200 rpm
